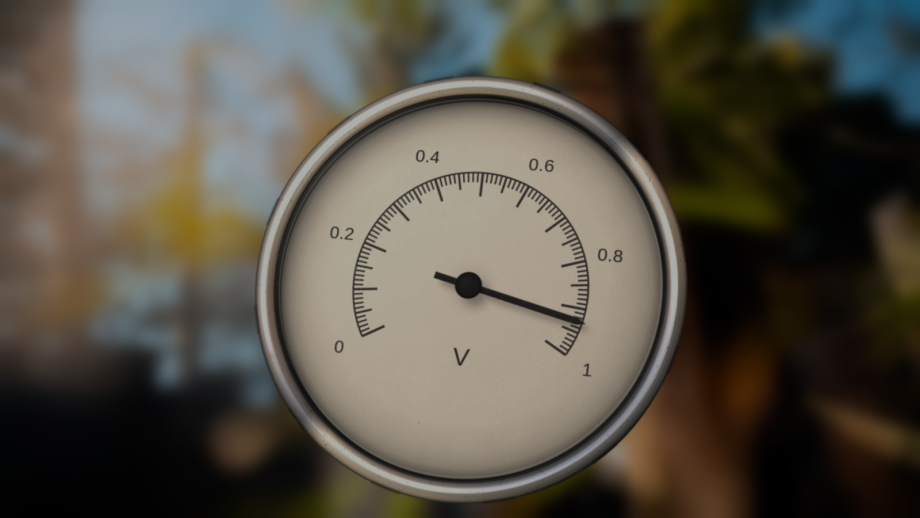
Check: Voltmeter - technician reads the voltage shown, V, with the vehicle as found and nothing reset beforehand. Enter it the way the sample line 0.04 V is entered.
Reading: 0.93 V
